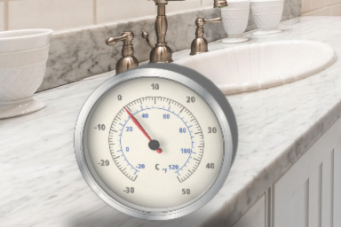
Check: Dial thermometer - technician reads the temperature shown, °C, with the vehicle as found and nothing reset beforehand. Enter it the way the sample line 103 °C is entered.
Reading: 0 °C
